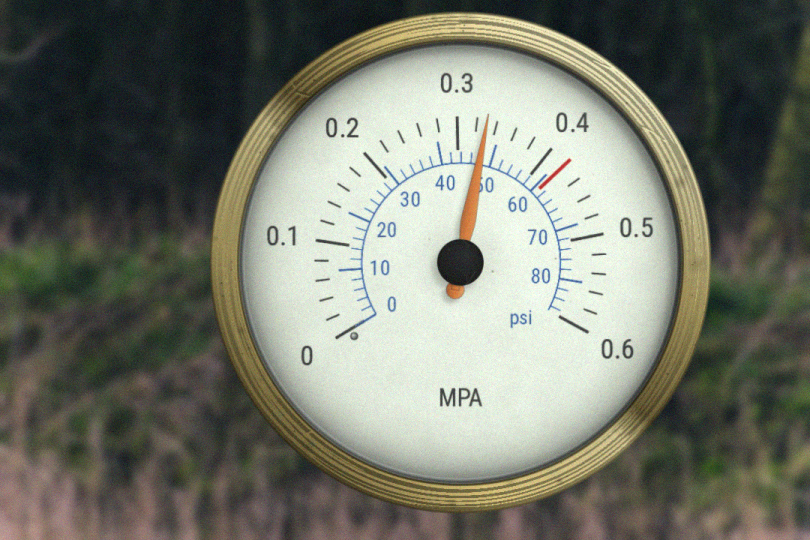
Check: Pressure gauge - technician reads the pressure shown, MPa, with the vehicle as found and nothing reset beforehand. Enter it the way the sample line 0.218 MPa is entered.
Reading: 0.33 MPa
